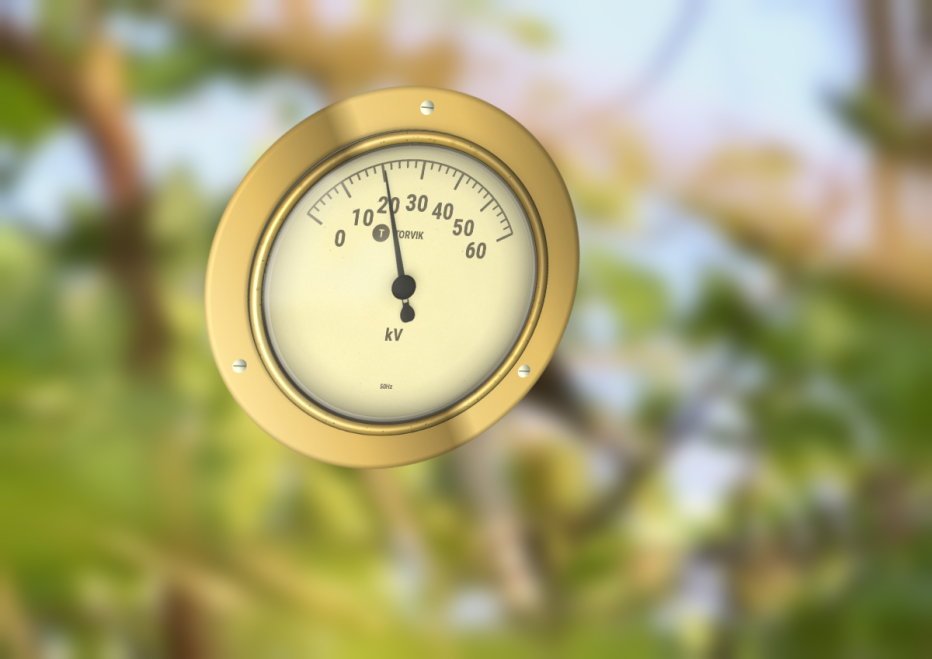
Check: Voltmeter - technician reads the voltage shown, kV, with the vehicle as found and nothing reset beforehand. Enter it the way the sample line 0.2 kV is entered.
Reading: 20 kV
